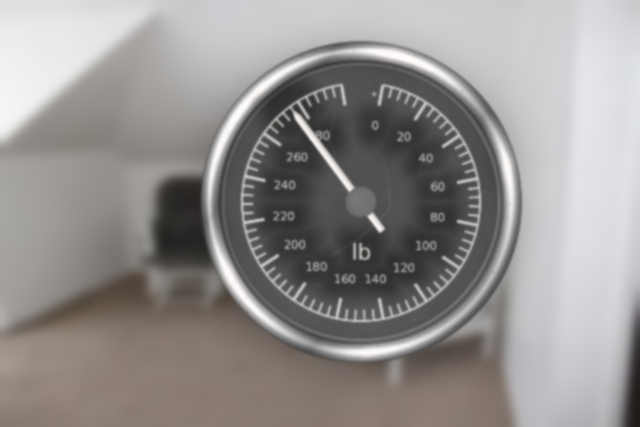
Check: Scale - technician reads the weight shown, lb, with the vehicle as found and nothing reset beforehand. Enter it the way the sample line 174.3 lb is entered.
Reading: 276 lb
